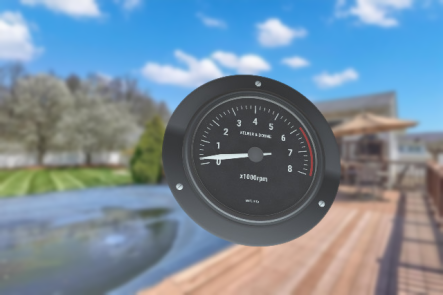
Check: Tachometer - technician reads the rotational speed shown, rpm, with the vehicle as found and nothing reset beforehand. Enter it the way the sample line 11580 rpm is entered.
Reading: 200 rpm
